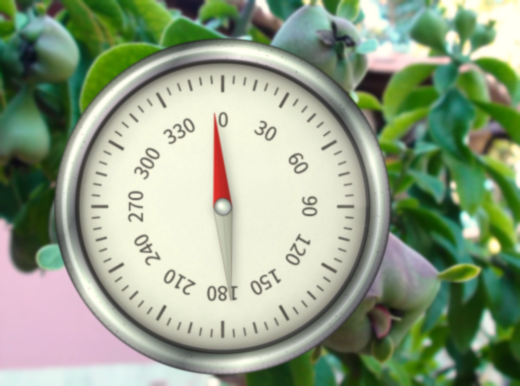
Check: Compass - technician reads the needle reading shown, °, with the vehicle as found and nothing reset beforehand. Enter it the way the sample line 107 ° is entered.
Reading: 355 °
